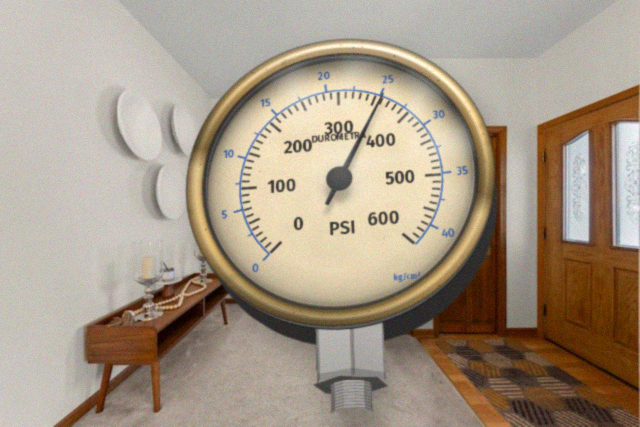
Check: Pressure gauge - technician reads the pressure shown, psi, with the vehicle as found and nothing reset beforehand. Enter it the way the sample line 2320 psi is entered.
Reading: 360 psi
